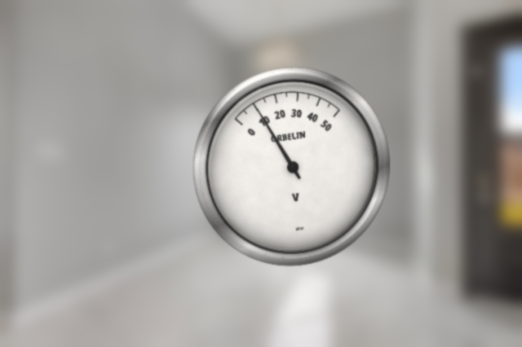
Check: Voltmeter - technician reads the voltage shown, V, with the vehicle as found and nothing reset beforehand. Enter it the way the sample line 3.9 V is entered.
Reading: 10 V
